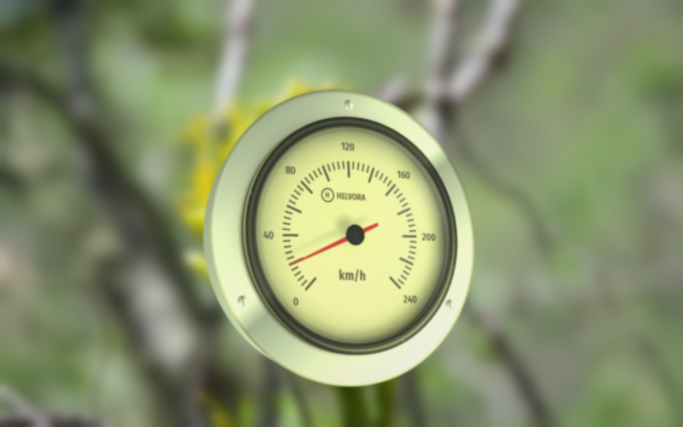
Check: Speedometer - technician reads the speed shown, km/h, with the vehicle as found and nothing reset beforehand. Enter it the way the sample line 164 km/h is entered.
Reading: 20 km/h
